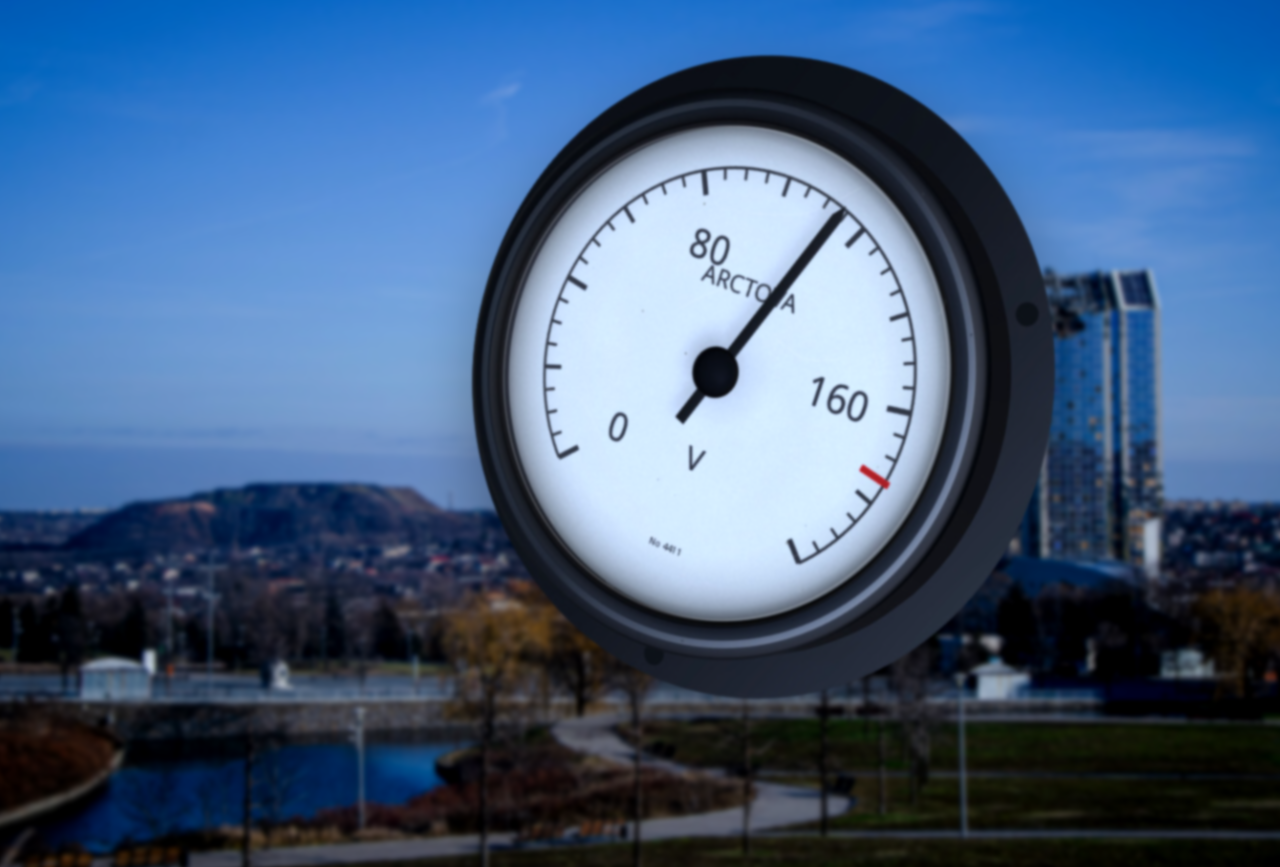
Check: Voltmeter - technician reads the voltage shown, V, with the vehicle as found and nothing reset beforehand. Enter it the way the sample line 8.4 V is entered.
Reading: 115 V
